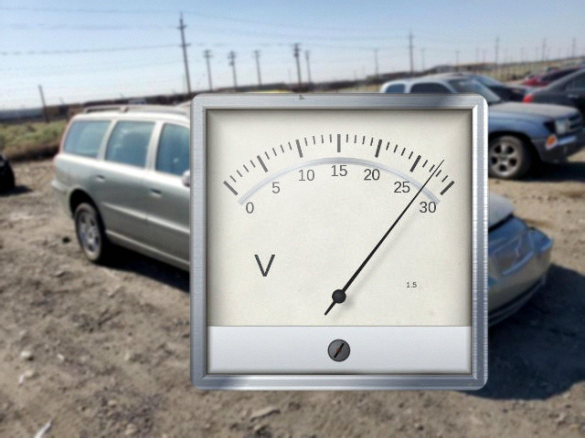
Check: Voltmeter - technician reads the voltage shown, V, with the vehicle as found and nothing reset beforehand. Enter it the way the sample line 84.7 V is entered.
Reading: 27.5 V
